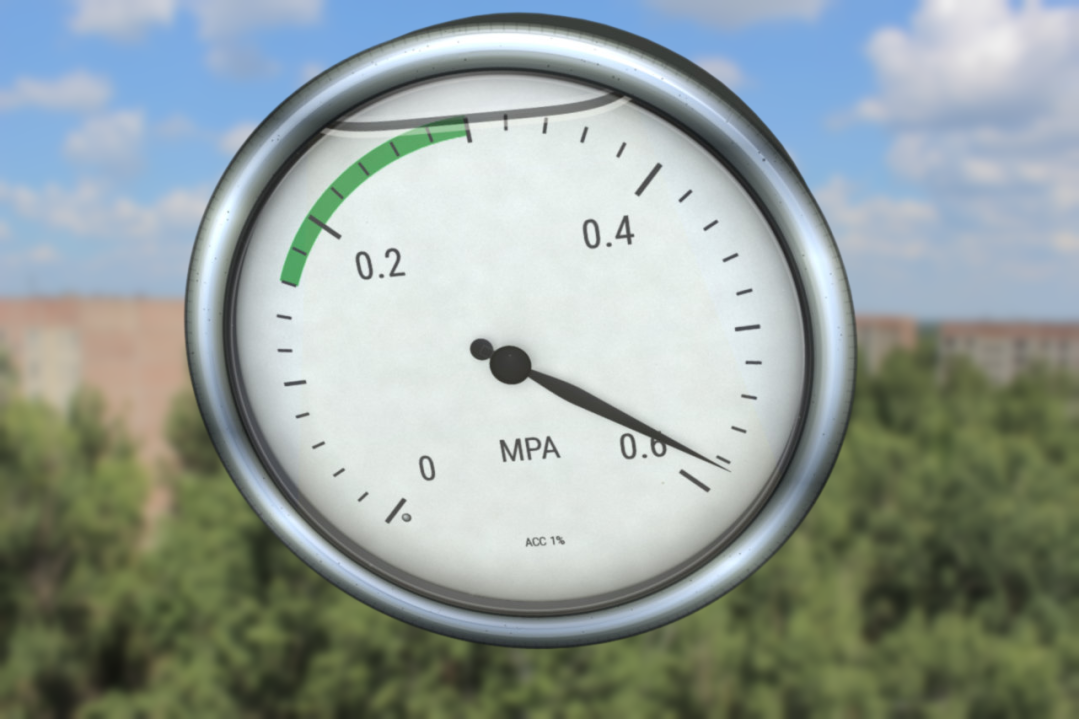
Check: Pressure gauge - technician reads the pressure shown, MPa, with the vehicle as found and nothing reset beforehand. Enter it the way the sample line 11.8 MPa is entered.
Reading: 0.58 MPa
